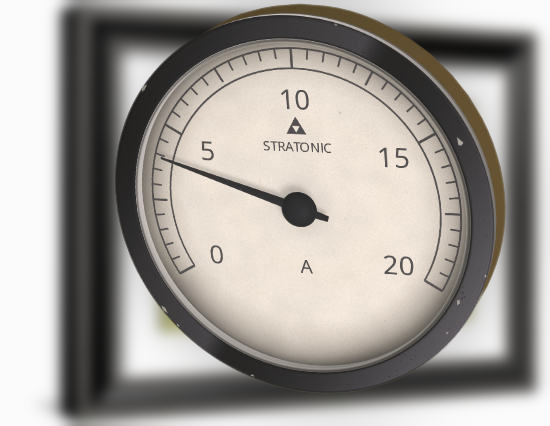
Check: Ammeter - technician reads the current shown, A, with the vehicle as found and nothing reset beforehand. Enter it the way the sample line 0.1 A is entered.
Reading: 4 A
